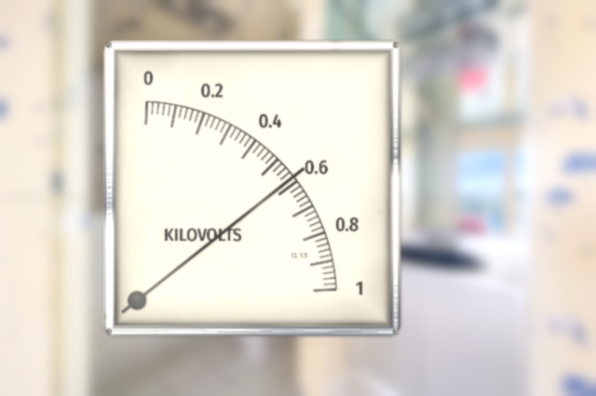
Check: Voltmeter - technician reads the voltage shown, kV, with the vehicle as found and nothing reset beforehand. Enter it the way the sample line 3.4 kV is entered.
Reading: 0.58 kV
